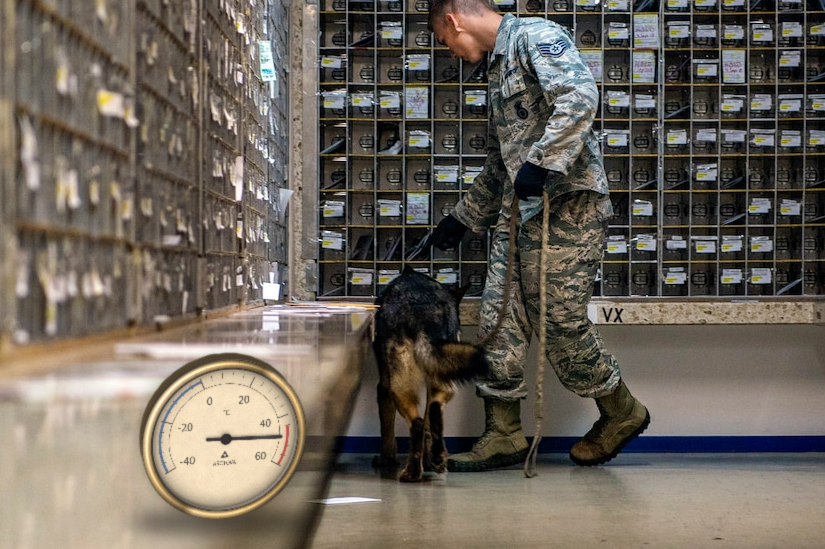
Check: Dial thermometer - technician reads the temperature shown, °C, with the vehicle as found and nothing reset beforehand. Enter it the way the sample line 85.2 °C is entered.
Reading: 48 °C
